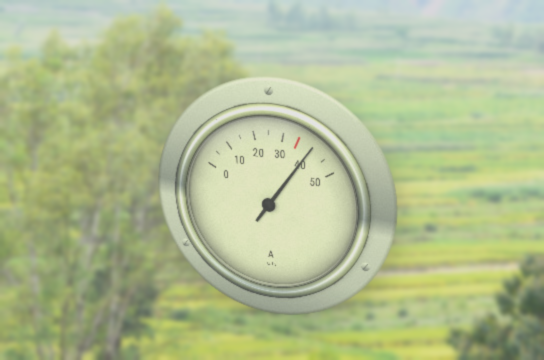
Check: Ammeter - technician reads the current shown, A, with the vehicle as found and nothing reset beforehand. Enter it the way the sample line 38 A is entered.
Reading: 40 A
